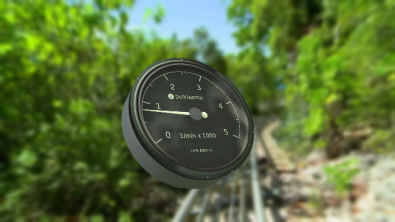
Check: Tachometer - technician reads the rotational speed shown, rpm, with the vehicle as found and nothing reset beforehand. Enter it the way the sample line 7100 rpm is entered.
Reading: 750 rpm
